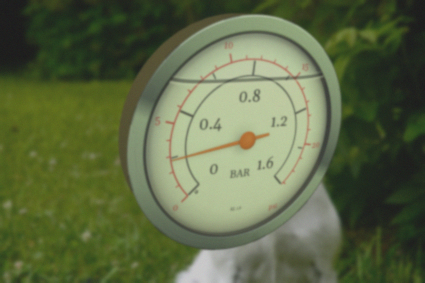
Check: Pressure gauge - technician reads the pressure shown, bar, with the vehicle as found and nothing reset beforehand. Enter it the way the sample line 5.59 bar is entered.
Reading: 0.2 bar
